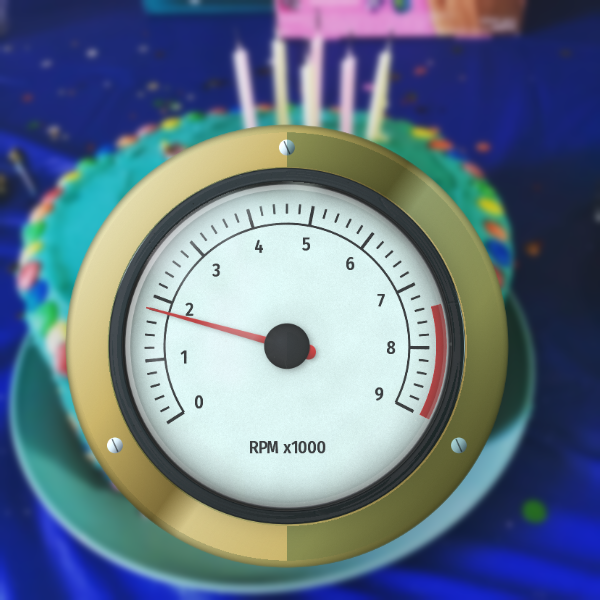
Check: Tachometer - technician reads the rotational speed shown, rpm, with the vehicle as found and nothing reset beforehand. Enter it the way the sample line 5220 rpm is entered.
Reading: 1800 rpm
